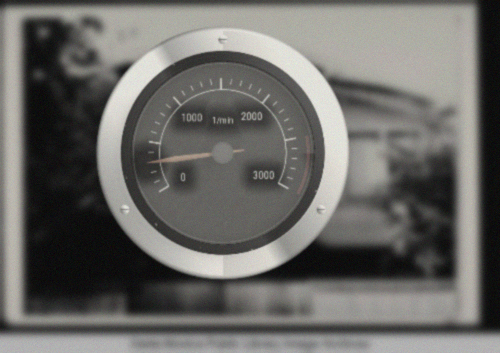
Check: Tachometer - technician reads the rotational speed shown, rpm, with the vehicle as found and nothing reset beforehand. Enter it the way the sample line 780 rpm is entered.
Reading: 300 rpm
